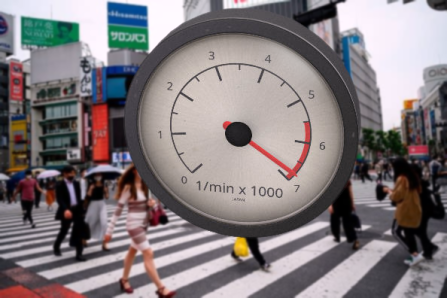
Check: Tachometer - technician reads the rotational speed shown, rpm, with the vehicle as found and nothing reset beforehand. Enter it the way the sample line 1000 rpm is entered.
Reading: 6750 rpm
